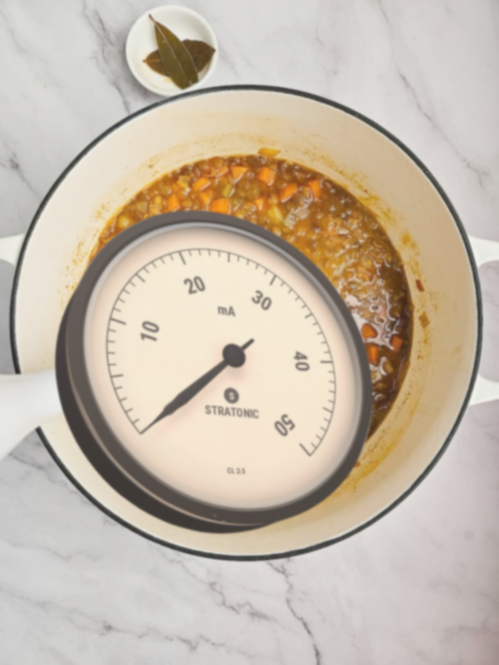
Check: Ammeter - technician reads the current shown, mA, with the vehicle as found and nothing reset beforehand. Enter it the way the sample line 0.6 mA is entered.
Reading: 0 mA
